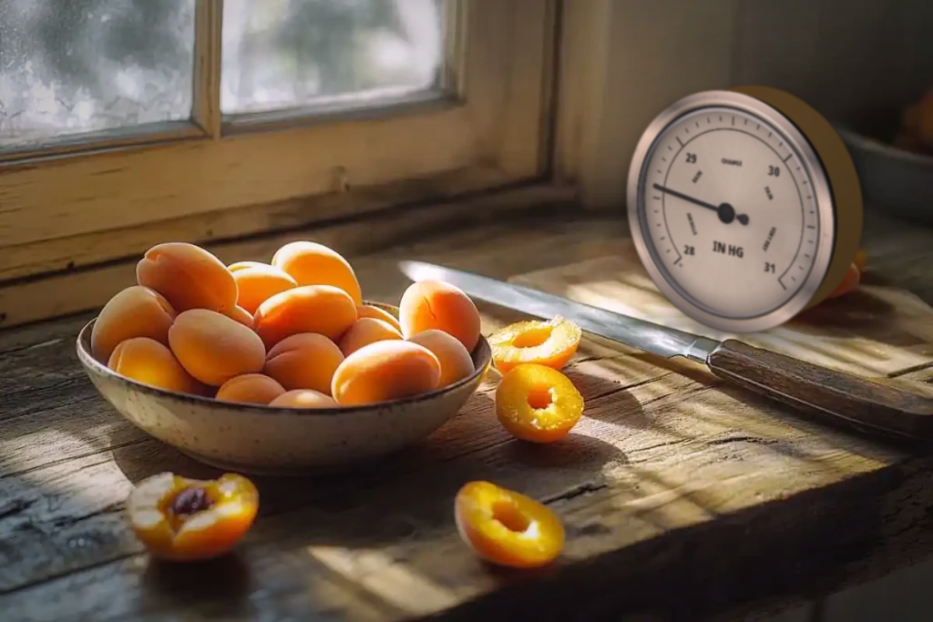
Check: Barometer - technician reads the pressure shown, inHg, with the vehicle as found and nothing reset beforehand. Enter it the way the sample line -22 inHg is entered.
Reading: 28.6 inHg
